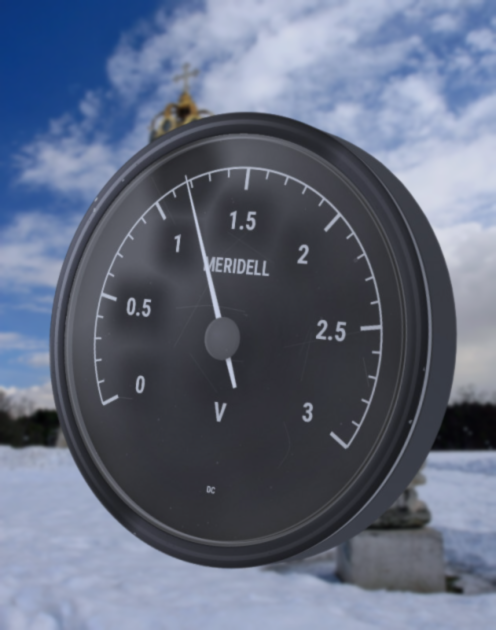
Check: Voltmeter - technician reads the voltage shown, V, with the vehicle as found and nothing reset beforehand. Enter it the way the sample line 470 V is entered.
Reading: 1.2 V
